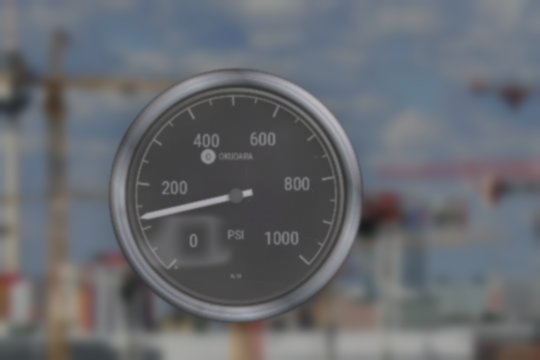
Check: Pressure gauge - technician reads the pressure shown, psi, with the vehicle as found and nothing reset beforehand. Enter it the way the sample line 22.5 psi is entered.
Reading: 125 psi
